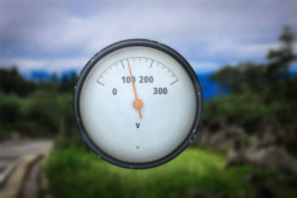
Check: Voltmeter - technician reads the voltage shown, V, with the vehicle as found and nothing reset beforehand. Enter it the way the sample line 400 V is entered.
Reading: 120 V
